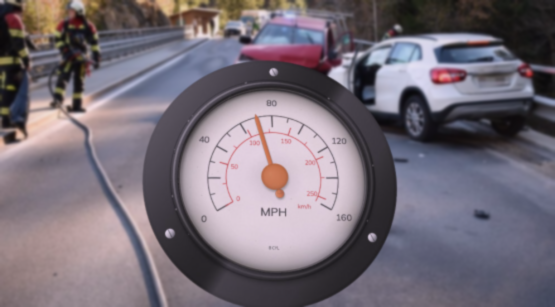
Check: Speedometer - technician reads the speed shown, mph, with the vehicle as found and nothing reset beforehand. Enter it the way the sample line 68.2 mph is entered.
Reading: 70 mph
